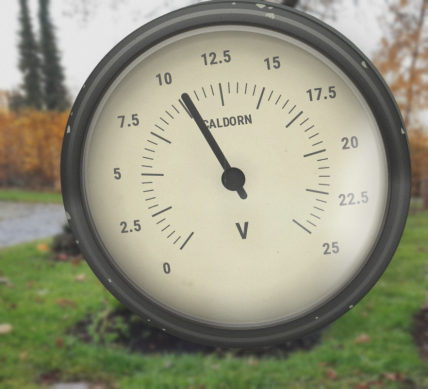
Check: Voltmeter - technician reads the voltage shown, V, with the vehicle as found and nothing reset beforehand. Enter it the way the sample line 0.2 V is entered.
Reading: 10.5 V
